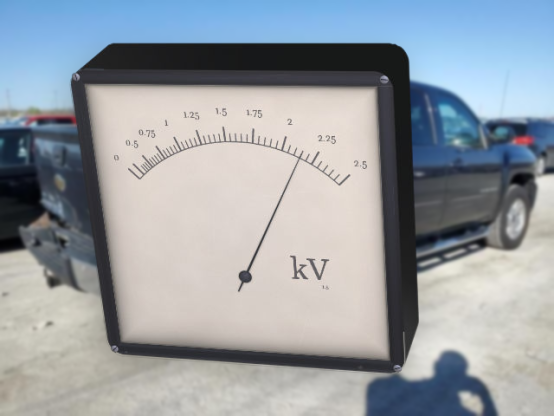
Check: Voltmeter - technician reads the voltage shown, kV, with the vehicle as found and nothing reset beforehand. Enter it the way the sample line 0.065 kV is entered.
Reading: 2.15 kV
